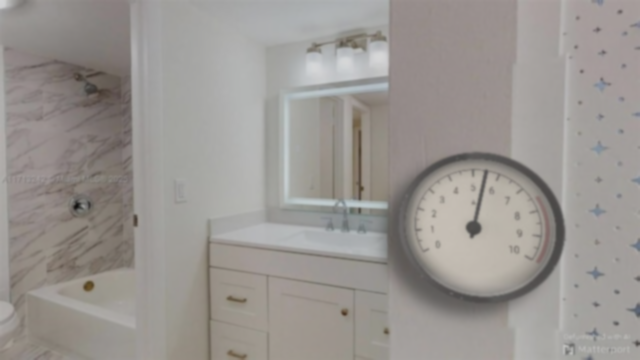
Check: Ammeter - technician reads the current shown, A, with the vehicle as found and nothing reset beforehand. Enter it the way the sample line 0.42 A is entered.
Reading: 5.5 A
